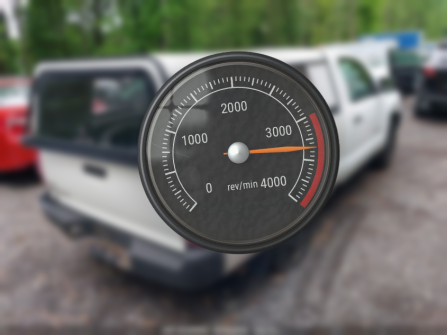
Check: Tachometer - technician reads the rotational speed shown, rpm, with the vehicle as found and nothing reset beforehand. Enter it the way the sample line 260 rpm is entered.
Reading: 3350 rpm
